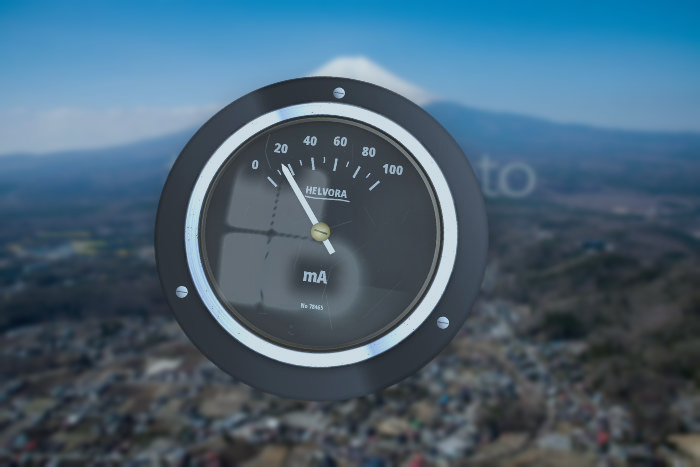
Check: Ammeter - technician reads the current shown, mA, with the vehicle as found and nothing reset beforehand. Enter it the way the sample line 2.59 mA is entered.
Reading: 15 mA
